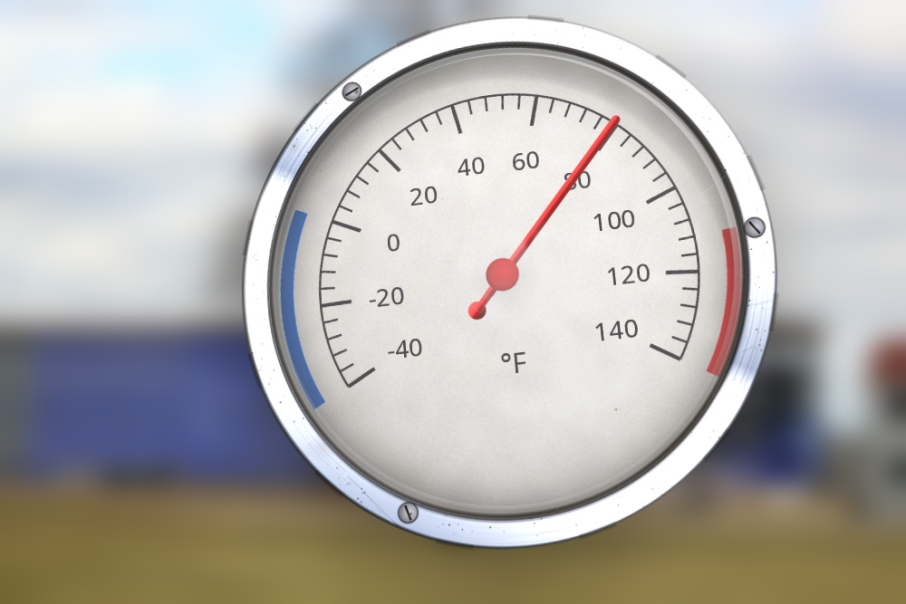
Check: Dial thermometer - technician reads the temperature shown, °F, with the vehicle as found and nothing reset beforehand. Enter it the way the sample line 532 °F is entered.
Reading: 80 °F
